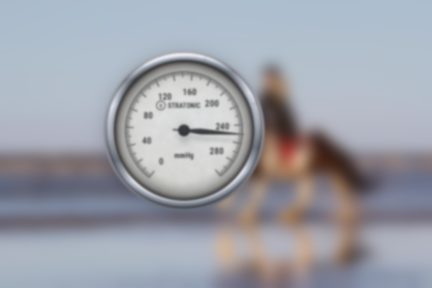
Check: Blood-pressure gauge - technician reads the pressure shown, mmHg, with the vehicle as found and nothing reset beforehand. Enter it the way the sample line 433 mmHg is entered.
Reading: 250 mmHg
